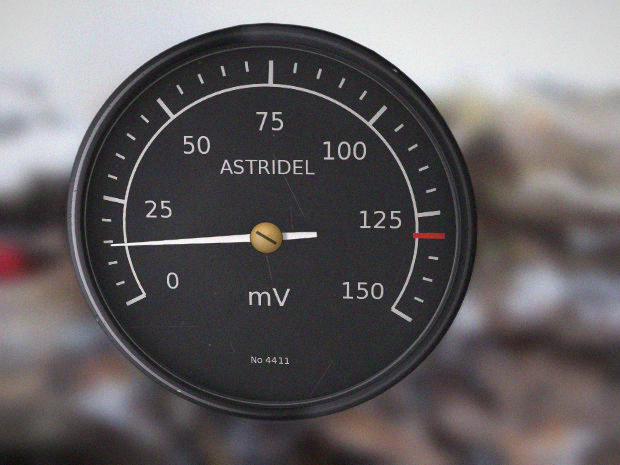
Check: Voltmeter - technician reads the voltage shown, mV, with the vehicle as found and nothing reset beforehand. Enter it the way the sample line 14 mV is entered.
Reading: 15 mV
